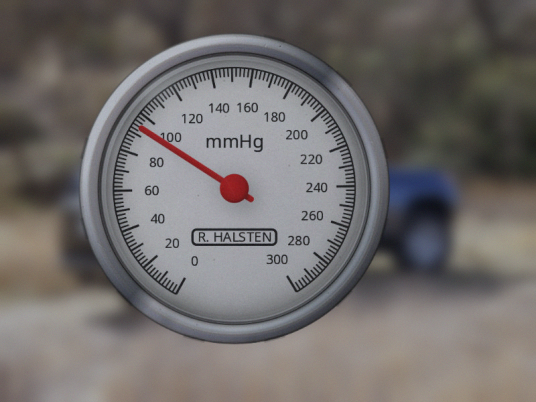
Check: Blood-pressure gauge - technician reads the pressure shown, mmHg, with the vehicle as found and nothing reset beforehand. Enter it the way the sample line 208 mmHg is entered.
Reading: 94 mmHg
